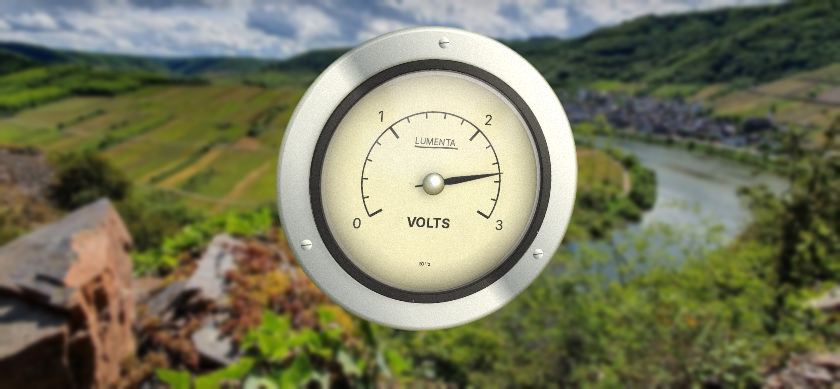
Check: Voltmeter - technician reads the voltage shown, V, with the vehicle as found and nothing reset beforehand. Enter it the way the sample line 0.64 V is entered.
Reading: 2.5 V
